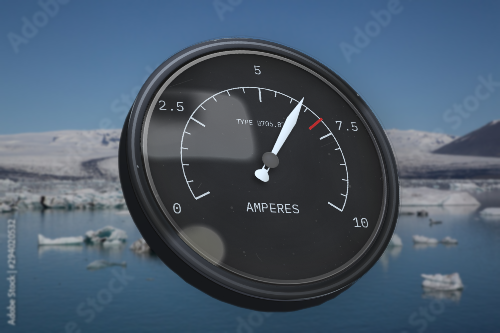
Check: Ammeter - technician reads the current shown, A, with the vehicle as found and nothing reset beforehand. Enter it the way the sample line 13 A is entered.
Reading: 6.25 A
